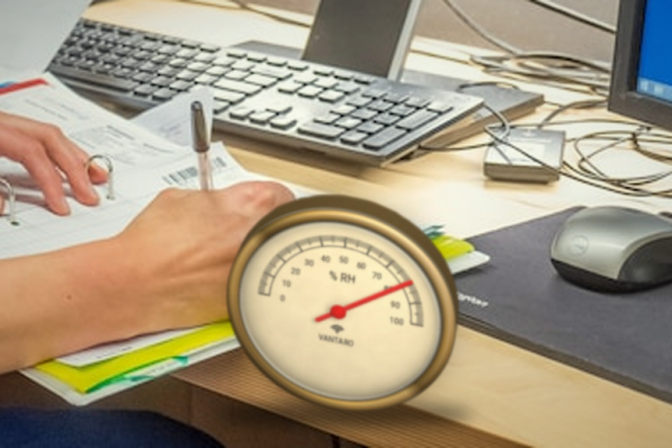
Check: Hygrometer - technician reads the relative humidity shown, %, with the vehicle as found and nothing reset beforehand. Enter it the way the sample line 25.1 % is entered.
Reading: 80 %
